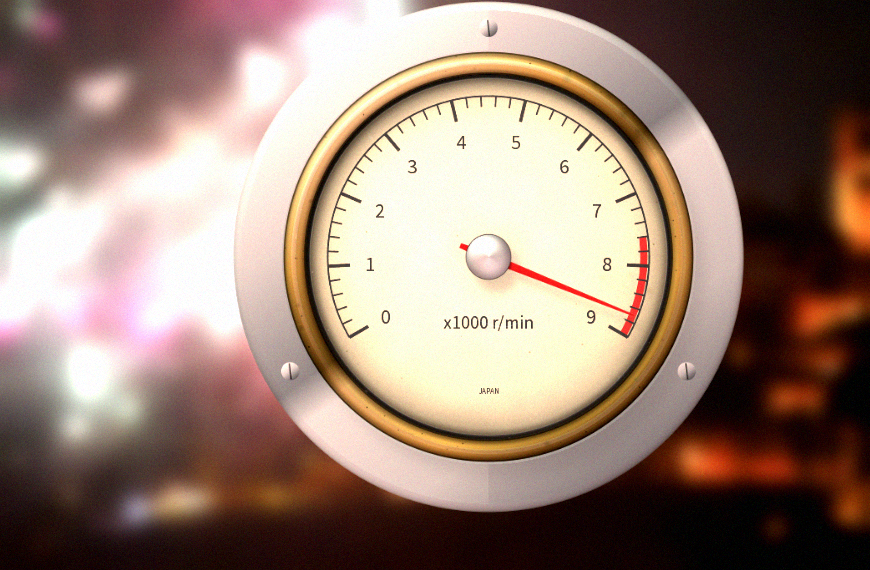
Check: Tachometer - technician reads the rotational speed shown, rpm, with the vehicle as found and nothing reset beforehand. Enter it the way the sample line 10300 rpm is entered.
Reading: 8700 rpm
